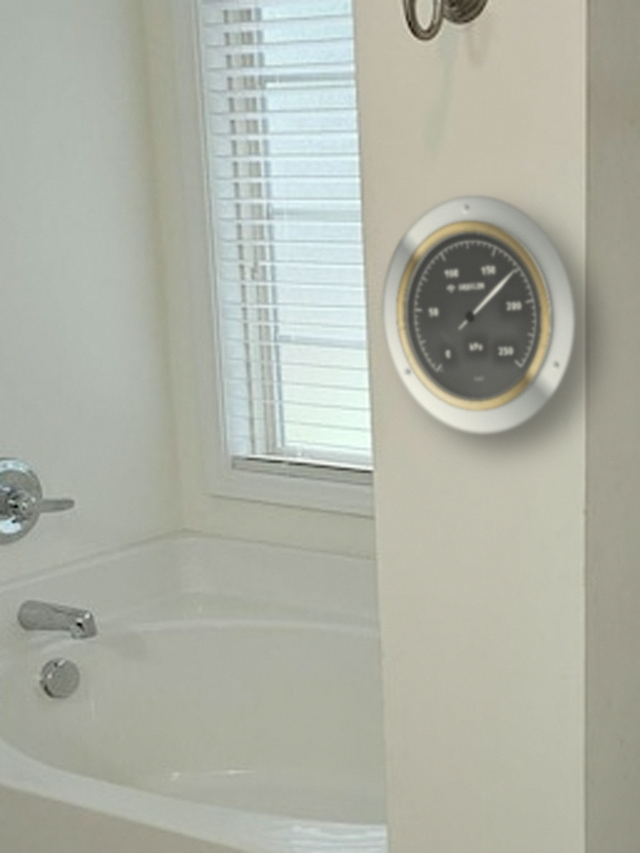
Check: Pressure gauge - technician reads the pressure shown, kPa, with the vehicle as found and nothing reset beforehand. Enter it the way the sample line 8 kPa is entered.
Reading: 175 kPa
